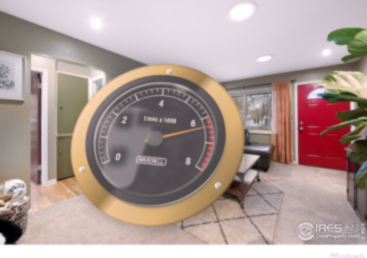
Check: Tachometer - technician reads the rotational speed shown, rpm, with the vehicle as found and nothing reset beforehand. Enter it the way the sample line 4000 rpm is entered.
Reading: 6400 rpm
